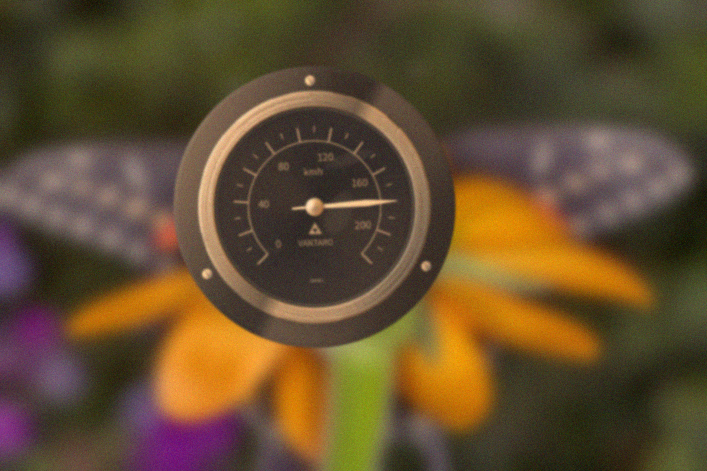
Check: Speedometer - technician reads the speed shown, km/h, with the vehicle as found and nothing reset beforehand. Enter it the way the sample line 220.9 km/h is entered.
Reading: 180 km/h
